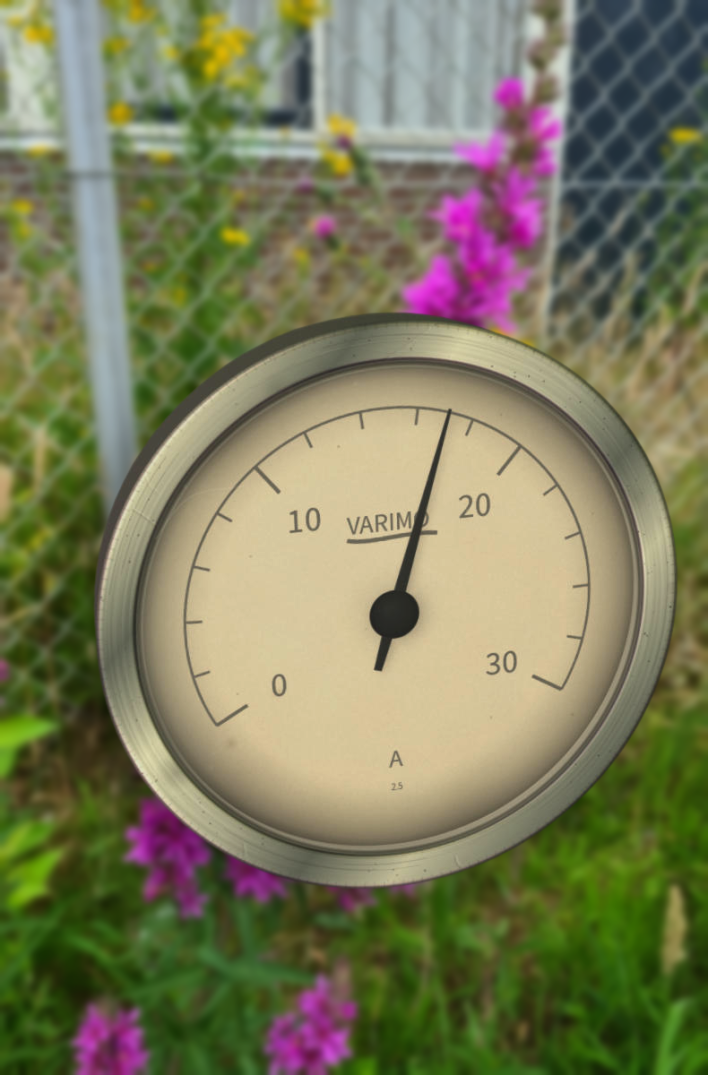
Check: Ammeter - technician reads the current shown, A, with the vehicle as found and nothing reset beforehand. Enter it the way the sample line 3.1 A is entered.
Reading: 17 A
